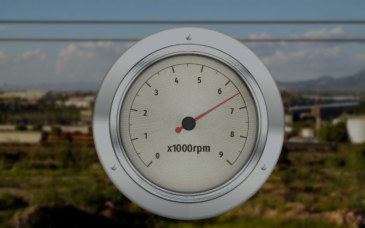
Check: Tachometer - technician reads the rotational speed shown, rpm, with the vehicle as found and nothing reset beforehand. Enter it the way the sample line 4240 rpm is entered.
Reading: 6500 rpm
